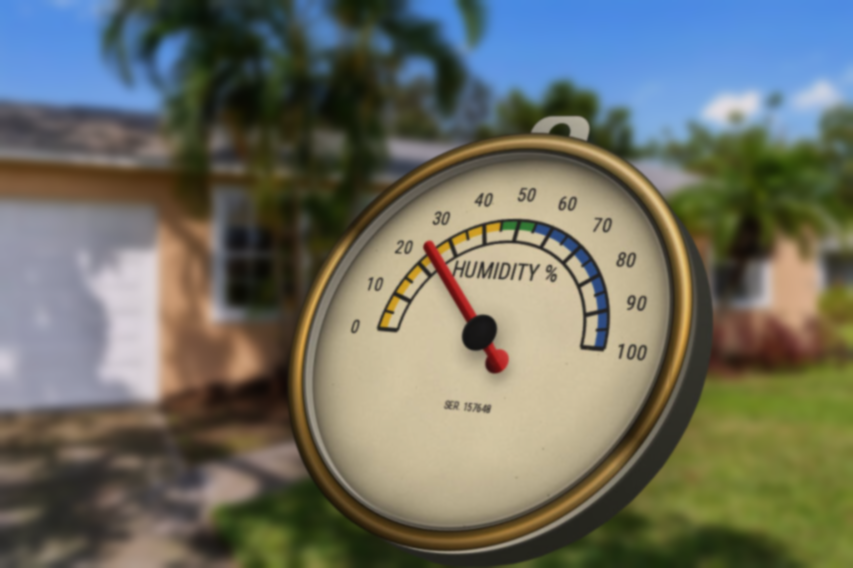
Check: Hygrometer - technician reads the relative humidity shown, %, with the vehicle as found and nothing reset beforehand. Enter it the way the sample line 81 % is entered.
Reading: 25 %
